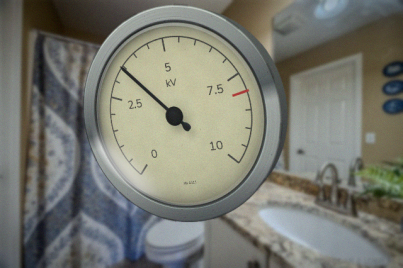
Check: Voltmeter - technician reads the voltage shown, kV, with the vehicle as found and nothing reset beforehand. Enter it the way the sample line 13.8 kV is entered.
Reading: 3.5 kV
